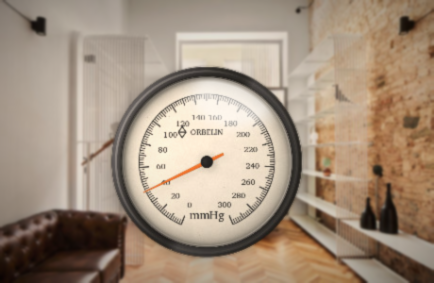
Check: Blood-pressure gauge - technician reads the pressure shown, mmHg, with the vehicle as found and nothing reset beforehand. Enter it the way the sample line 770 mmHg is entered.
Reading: 40 mmHg
